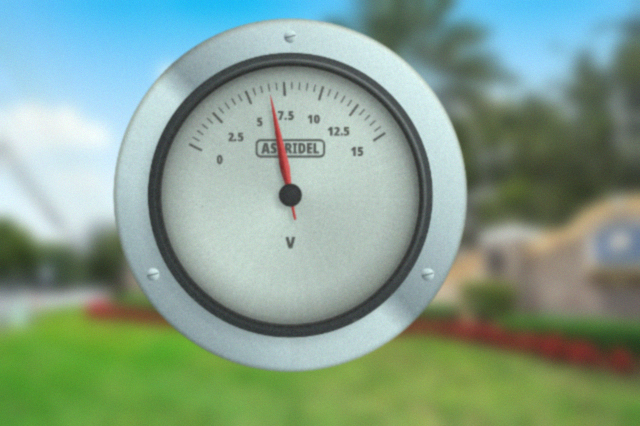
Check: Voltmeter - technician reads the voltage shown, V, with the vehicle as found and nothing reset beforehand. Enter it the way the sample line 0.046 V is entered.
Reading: 6.5 V
